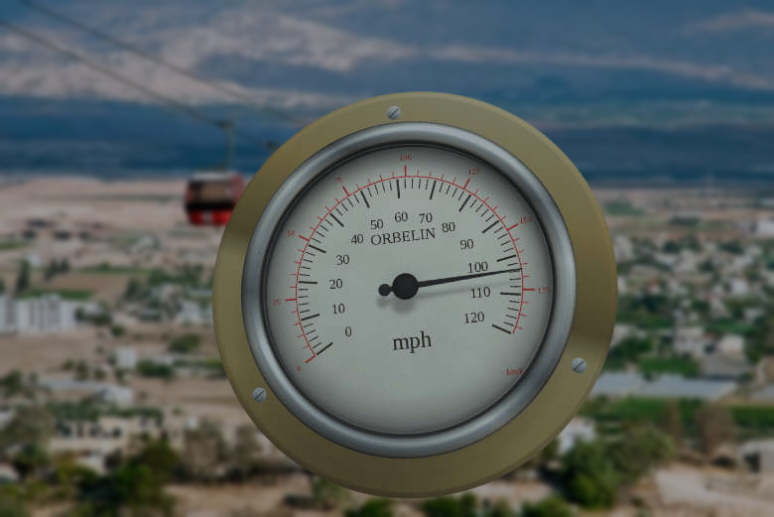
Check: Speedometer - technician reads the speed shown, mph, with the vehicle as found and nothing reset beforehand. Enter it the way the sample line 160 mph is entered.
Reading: 104 mph
